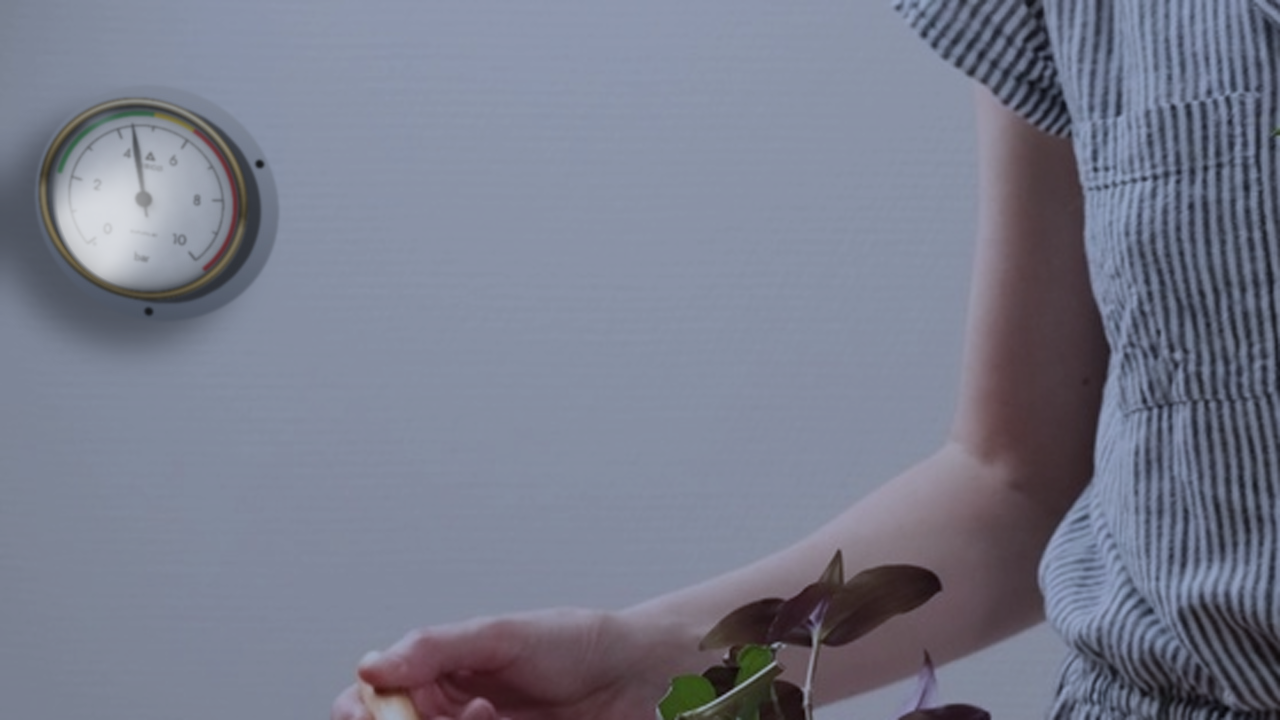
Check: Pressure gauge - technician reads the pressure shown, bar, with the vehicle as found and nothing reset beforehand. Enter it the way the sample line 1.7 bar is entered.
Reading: 4.5 bar
